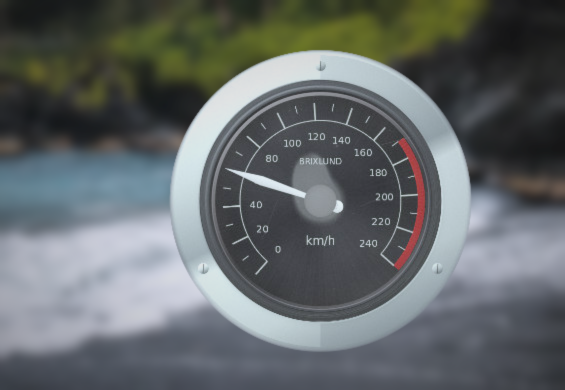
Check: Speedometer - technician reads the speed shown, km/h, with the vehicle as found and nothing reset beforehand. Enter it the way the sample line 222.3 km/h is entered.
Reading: 60 km/h
